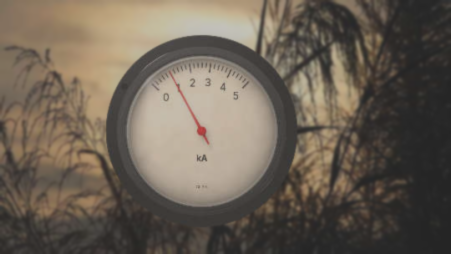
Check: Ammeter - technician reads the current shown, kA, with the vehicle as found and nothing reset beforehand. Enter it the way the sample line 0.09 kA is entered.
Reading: 1 kA
